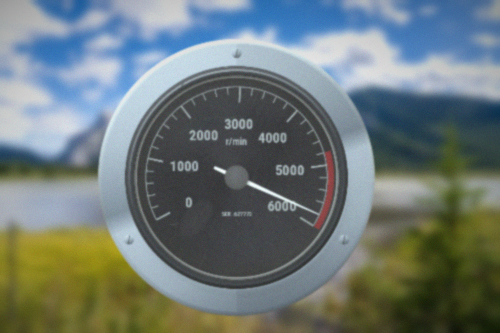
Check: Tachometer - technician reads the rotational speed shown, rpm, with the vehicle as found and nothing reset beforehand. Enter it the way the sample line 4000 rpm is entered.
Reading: 5800 rpm
